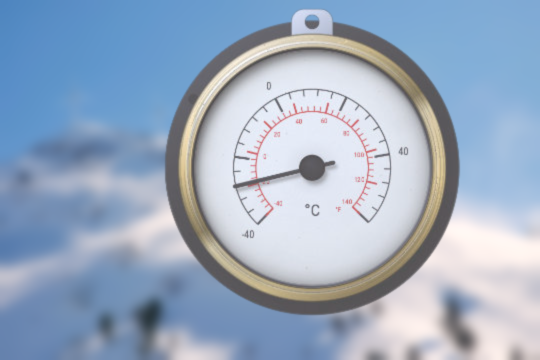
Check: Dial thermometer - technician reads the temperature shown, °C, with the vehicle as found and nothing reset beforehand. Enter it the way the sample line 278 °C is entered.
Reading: -28 °C
